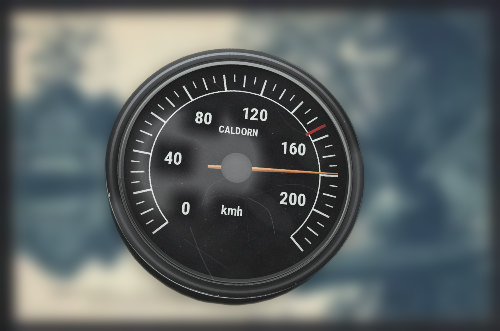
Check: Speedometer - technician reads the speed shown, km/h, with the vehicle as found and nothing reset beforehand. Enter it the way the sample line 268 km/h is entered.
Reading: 180 km/h
